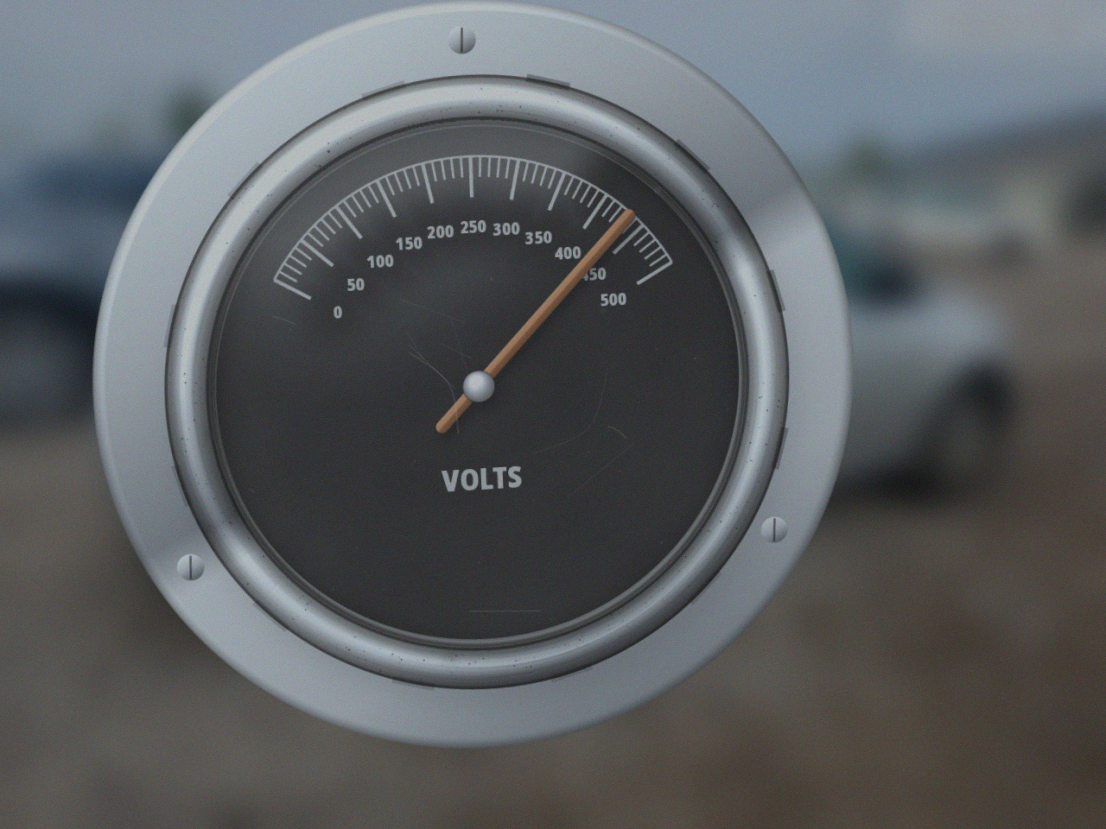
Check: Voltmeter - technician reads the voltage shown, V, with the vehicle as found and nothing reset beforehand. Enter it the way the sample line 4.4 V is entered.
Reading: 430 V
